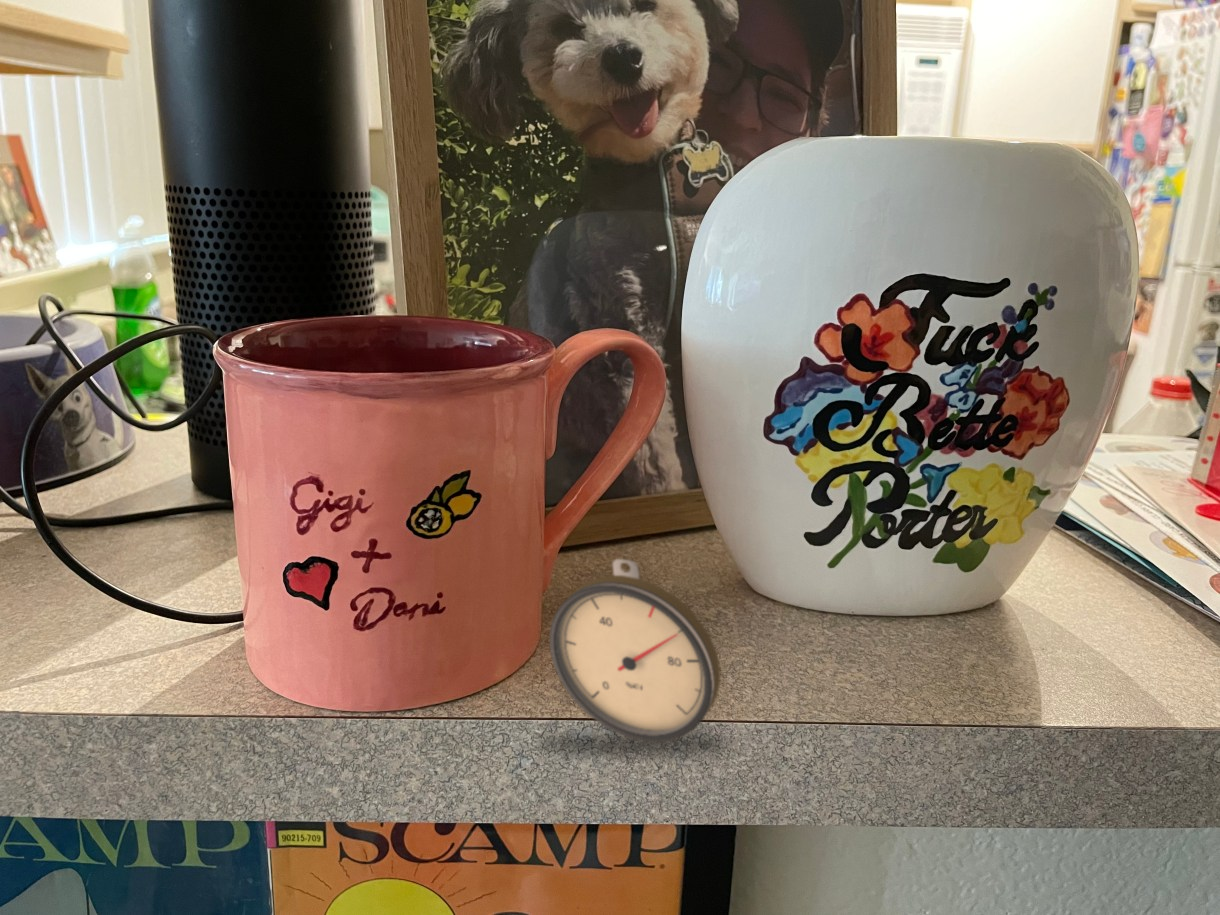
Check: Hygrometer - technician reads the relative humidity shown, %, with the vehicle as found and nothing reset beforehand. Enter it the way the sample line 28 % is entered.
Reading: 70 %
